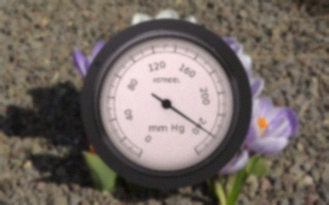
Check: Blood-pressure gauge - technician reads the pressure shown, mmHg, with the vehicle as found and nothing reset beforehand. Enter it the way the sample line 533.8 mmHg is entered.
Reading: 240 mmHg
